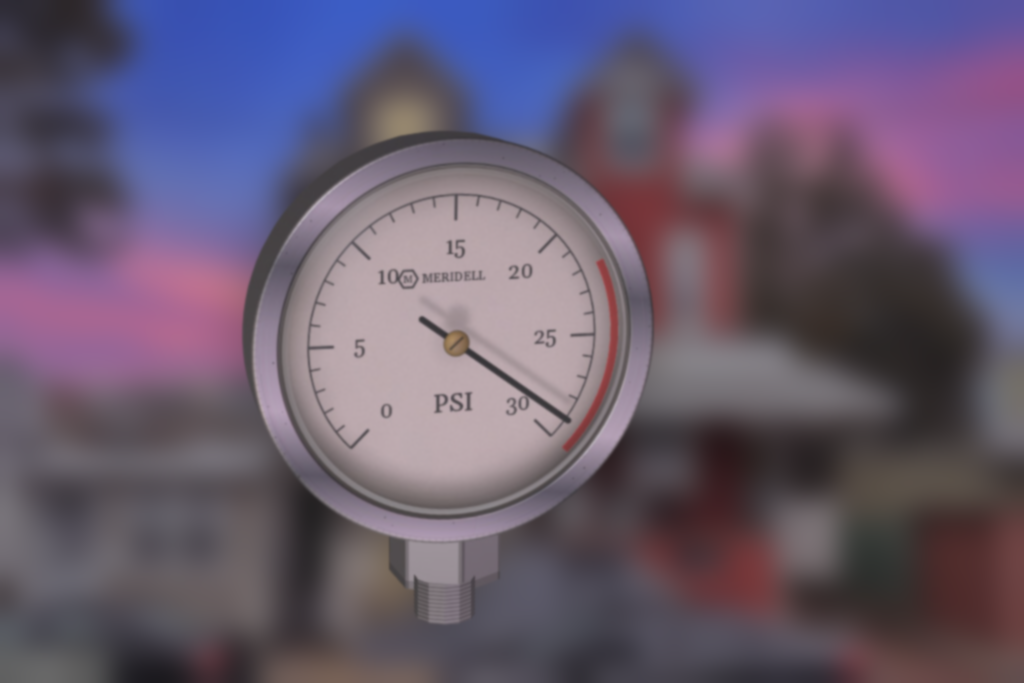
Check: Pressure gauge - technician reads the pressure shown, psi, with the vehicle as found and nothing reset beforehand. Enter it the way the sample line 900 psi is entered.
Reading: 29 psi
